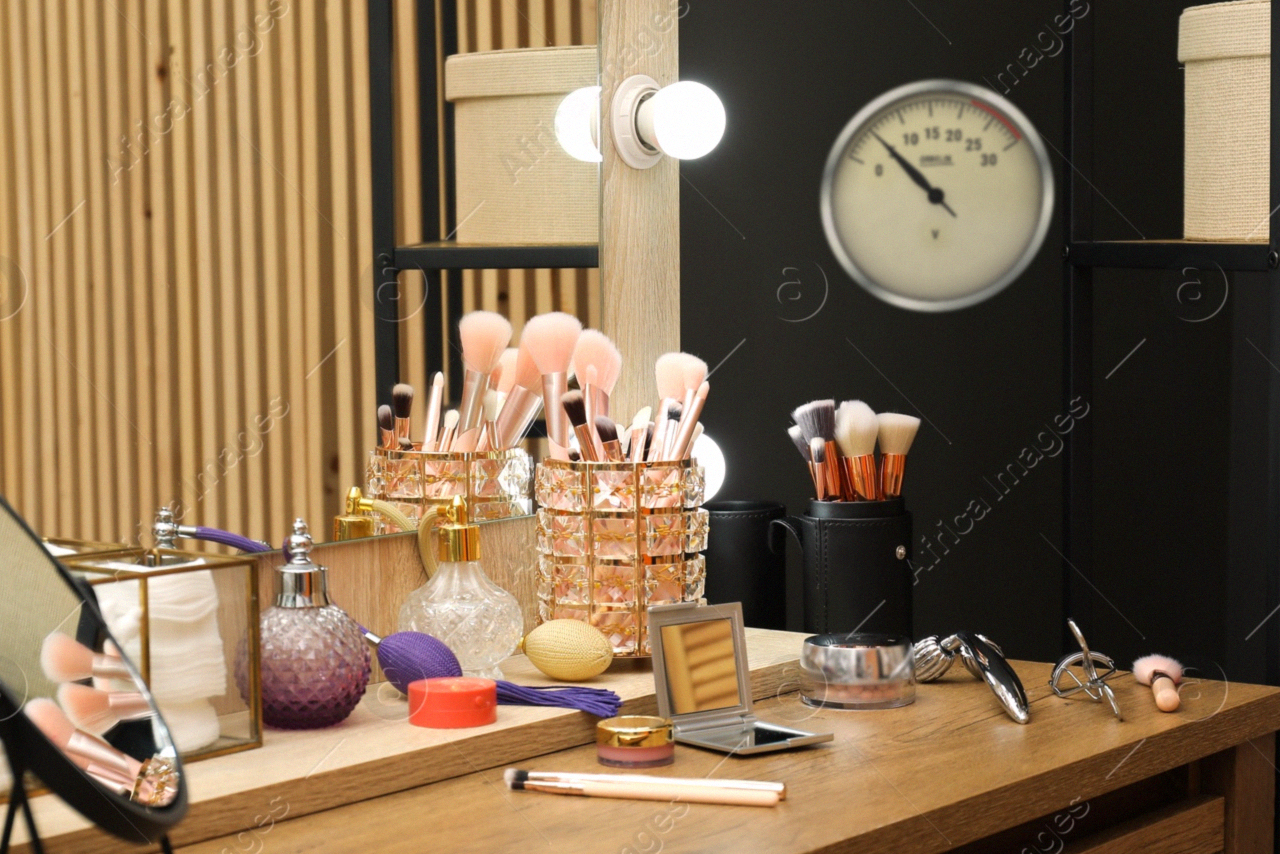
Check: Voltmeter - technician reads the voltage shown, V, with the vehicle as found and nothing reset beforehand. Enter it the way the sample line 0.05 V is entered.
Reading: 5 V
